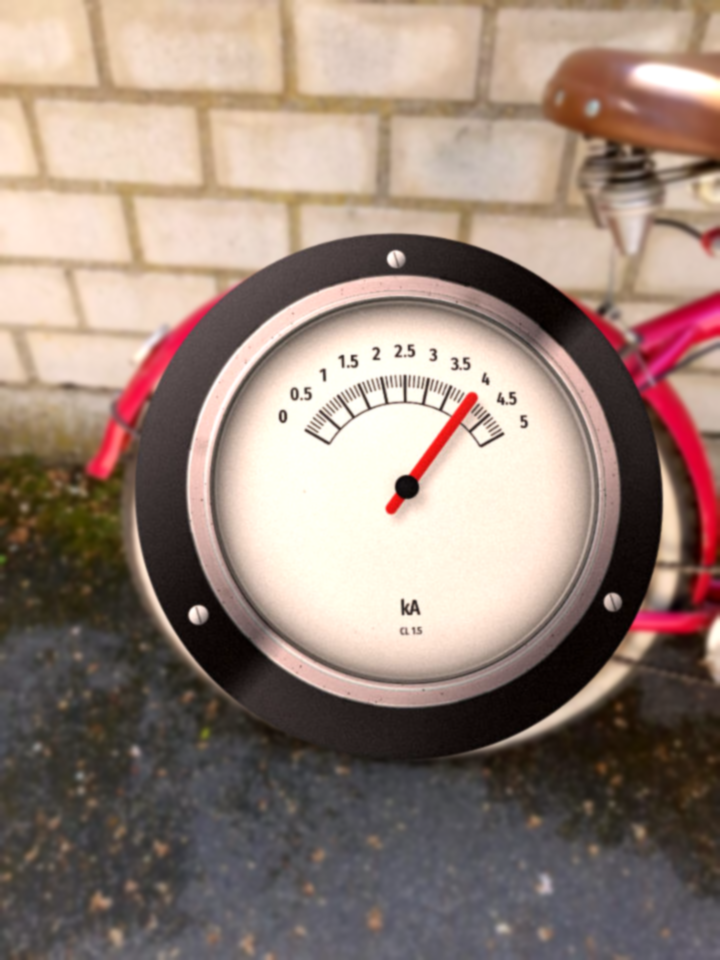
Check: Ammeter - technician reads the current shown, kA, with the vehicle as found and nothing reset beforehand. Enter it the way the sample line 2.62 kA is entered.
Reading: 4 kA
